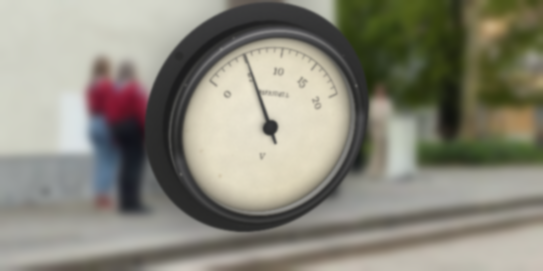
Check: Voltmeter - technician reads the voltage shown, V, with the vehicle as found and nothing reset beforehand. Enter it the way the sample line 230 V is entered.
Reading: 5 V
